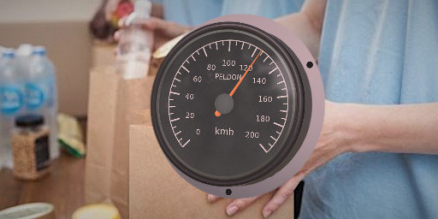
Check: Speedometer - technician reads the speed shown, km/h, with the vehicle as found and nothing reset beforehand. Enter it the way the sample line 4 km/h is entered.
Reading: 125 km/h
